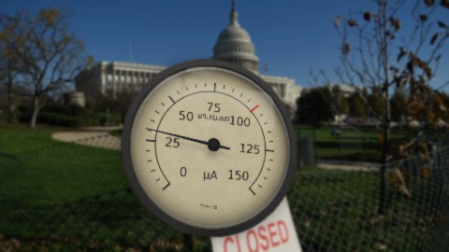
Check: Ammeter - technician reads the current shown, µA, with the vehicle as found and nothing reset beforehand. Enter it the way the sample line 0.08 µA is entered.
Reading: 30 µA
